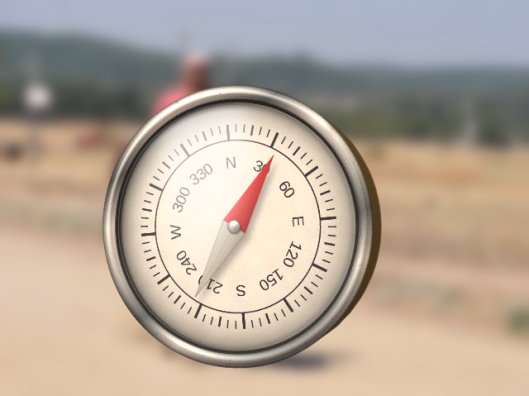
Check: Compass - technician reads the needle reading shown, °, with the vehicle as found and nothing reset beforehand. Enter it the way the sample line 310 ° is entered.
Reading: 35 °
